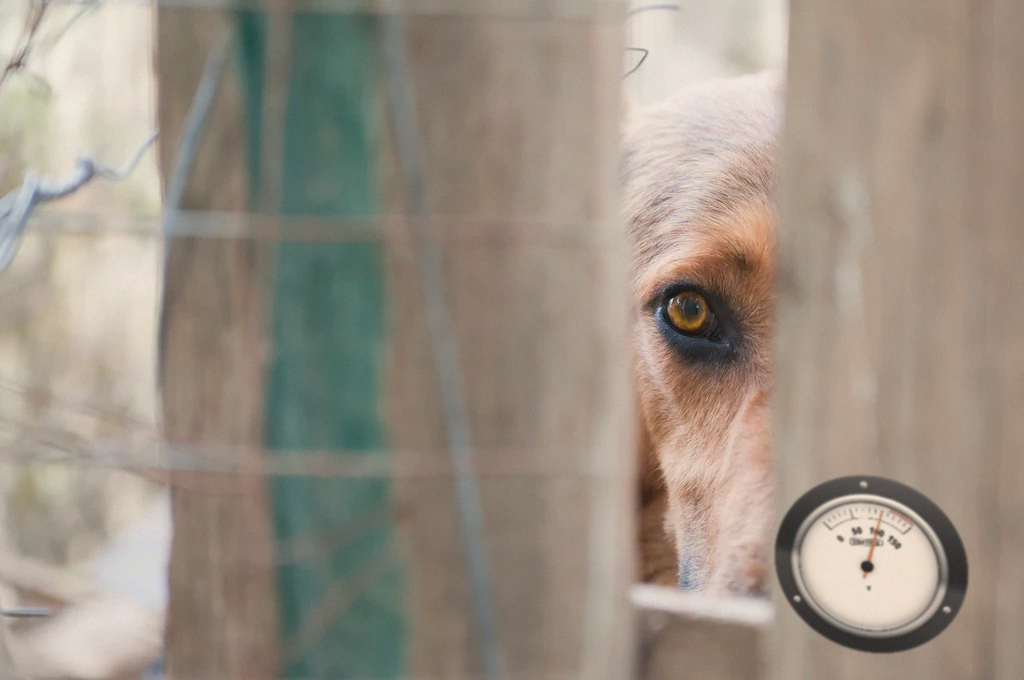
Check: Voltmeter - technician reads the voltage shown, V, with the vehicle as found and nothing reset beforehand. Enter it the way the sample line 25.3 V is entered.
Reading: 100 V
